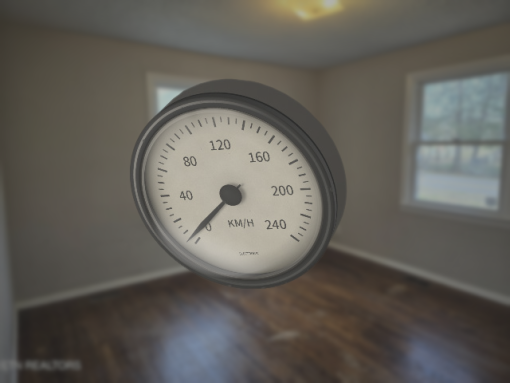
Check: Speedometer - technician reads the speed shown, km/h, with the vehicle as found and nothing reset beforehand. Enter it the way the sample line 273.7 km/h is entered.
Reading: 5 km/h
